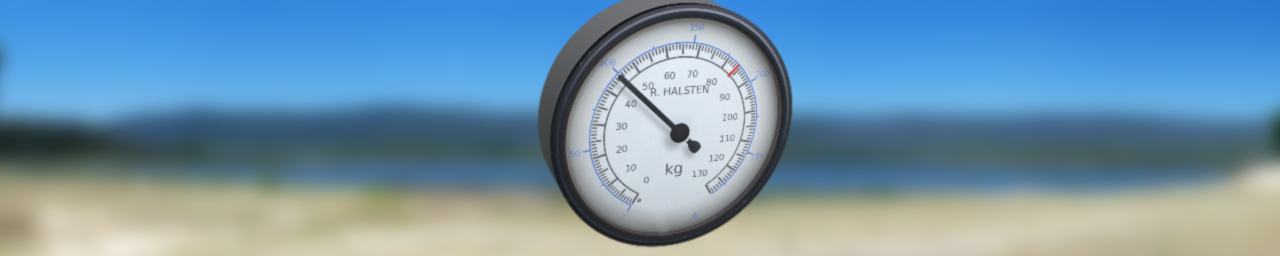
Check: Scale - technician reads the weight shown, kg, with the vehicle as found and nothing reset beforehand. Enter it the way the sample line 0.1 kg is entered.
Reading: 45 kg
